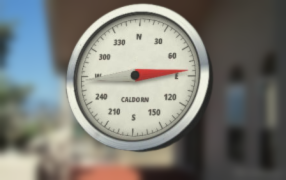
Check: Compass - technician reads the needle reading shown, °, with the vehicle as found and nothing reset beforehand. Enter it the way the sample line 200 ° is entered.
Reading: 85 °
